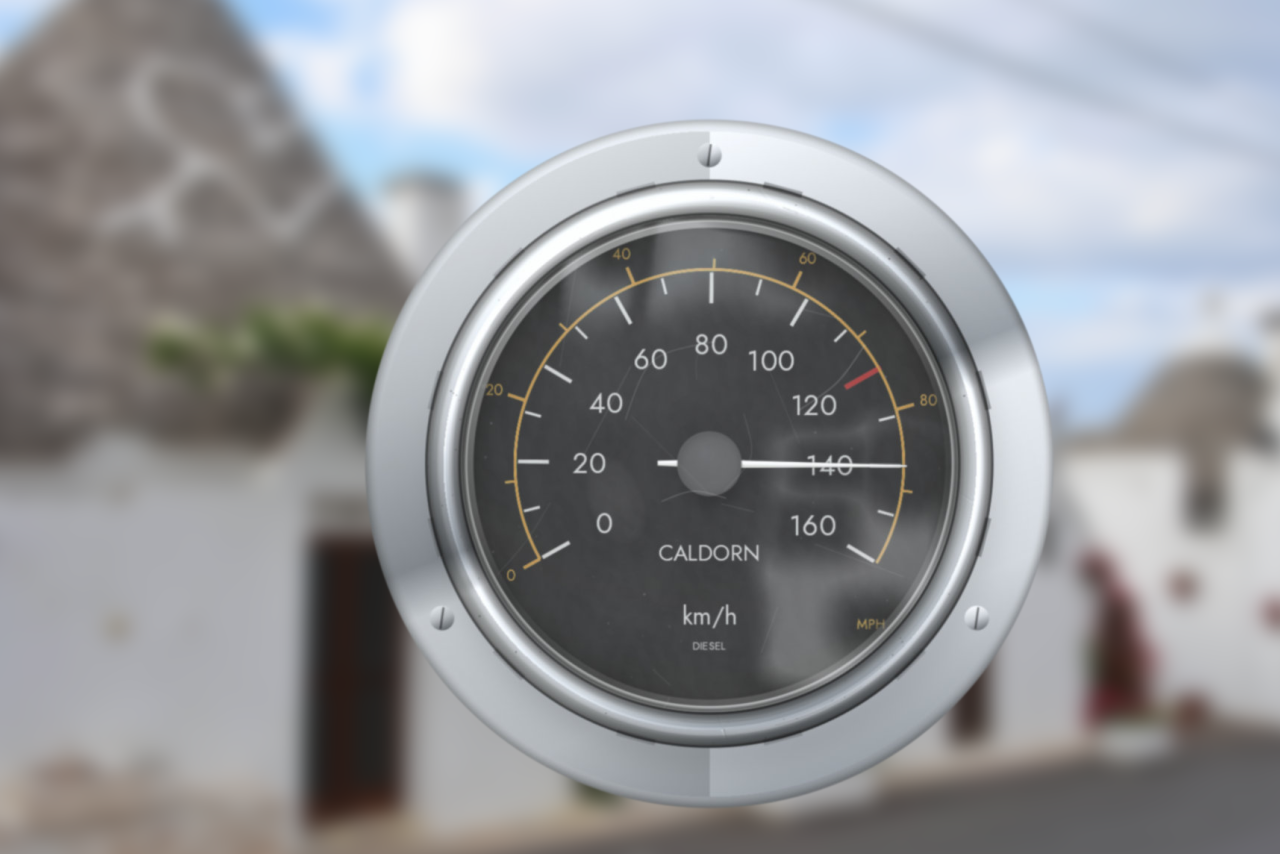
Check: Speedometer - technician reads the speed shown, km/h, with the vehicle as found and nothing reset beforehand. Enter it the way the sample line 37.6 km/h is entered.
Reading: 140 km/h
